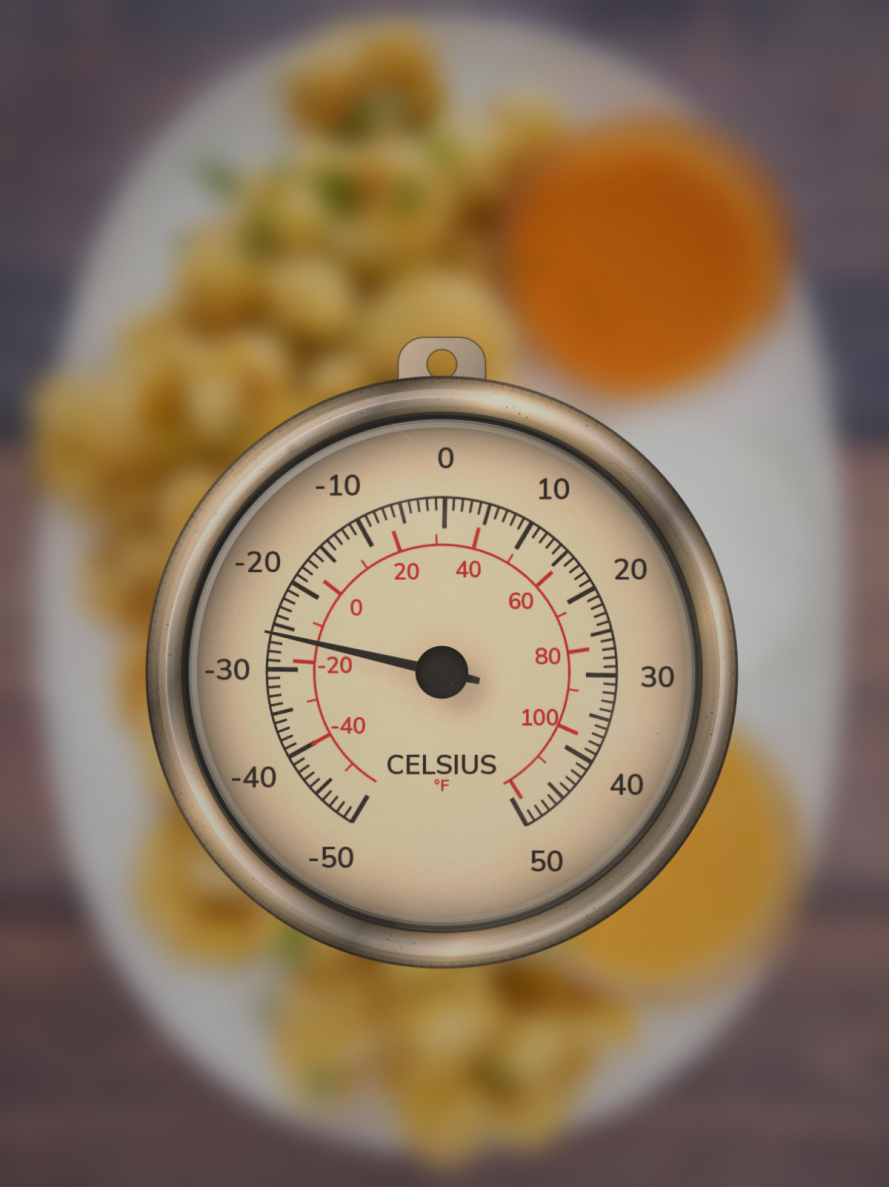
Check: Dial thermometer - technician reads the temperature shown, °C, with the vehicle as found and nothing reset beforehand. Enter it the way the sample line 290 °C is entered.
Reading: -26 °C
